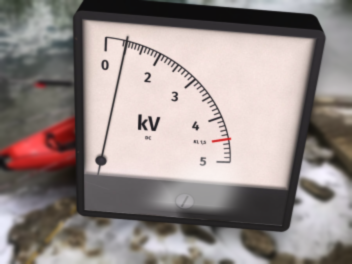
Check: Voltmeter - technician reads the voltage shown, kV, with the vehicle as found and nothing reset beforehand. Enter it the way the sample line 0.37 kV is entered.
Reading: 1 kV
